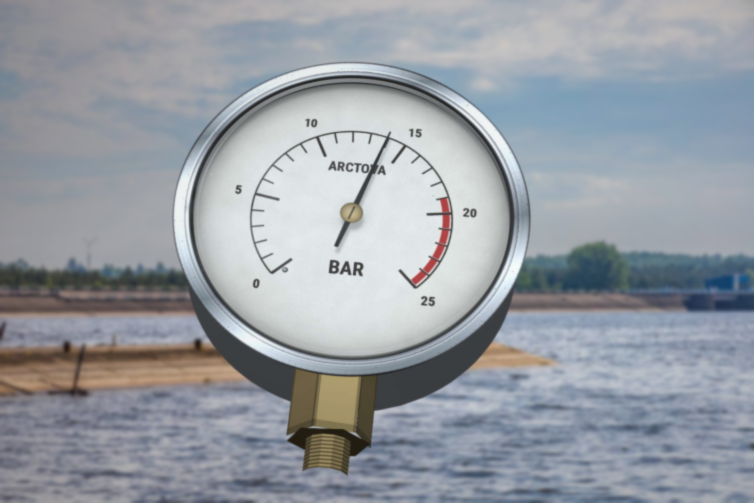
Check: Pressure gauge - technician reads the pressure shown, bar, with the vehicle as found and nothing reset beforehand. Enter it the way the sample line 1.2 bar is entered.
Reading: 14 bar
